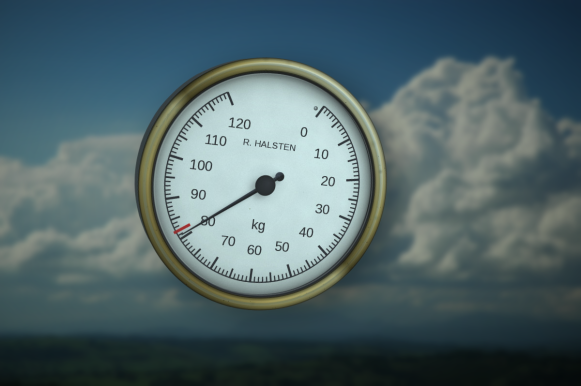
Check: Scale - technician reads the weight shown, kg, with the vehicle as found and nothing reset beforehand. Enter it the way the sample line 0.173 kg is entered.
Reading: 81 kg
